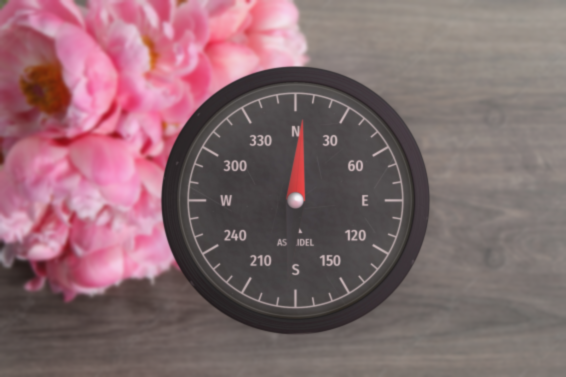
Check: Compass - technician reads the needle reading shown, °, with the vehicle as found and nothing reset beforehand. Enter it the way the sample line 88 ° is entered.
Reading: 5 °
